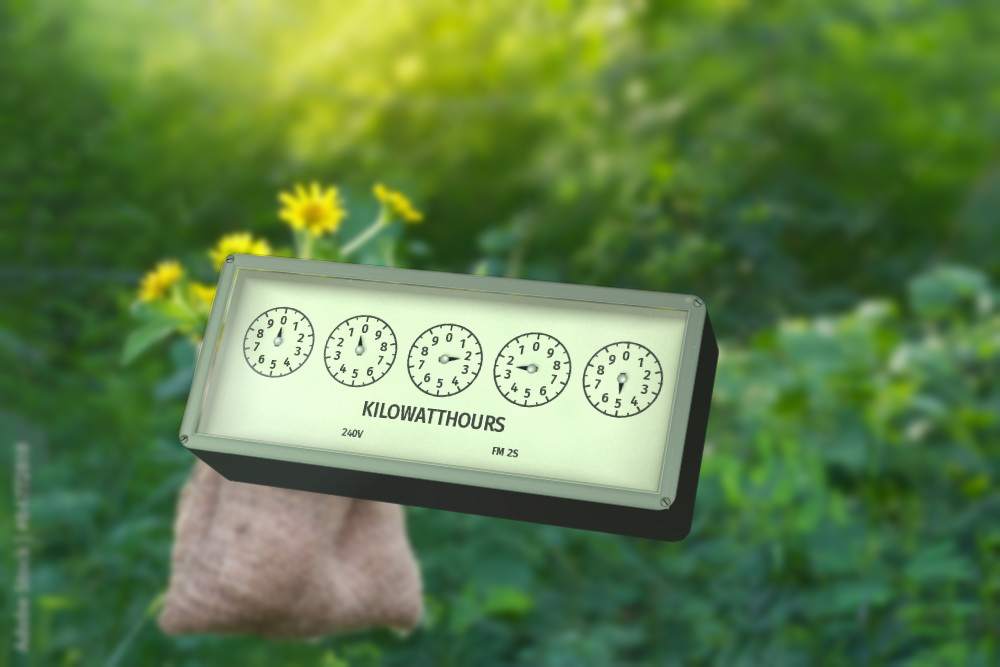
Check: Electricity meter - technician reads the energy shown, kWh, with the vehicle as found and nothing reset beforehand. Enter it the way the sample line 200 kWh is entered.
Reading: 225 kWh
